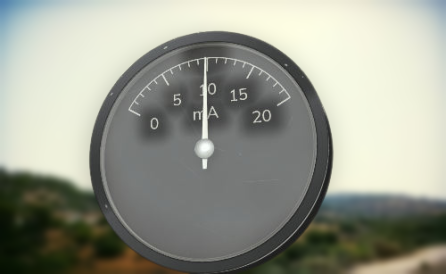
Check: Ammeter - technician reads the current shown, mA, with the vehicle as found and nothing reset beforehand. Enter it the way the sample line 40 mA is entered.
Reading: 10 mA
